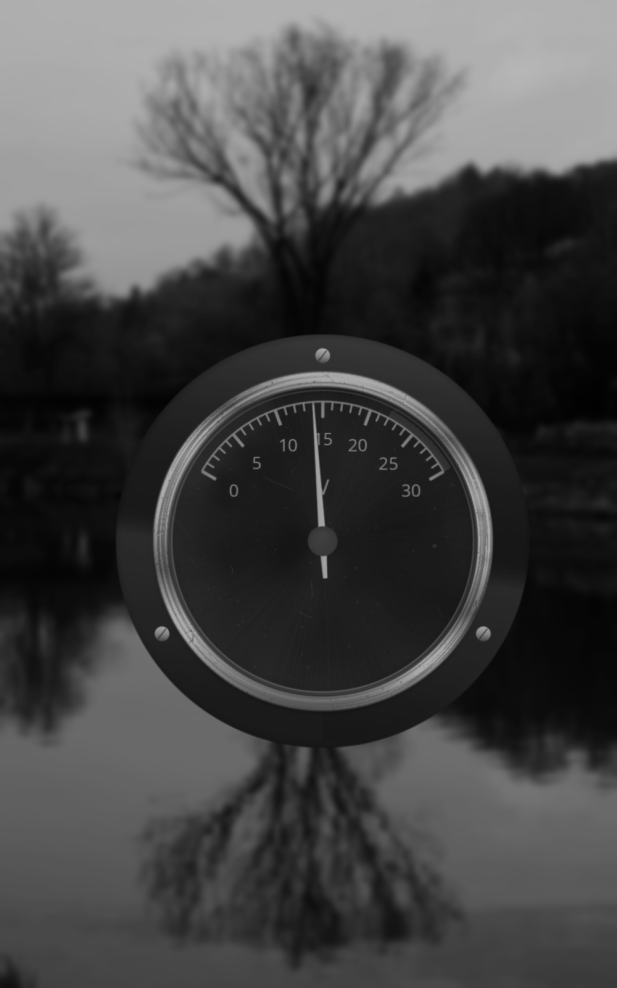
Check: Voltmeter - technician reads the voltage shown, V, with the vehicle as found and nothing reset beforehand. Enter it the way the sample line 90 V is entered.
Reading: 14 V
